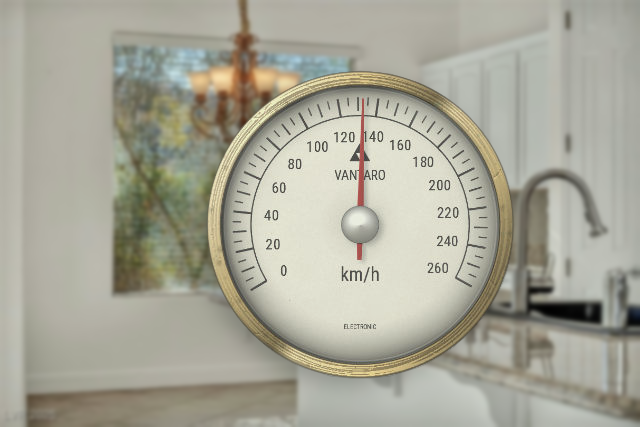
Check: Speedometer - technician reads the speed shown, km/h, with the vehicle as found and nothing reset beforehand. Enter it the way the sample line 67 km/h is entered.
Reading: 132.5 km/h
